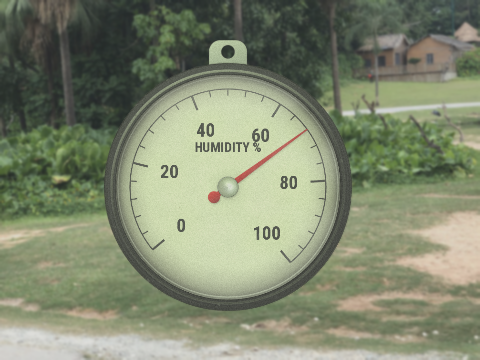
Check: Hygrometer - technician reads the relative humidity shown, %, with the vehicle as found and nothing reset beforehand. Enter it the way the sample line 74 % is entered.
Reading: 68 %
